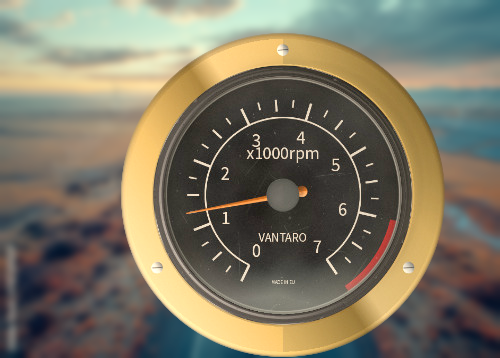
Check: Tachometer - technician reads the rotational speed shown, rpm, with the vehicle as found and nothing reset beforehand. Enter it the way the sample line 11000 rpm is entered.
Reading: 1250 rpm
